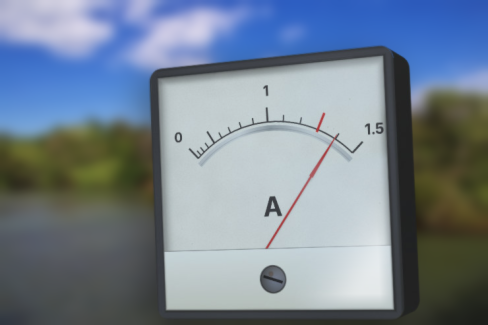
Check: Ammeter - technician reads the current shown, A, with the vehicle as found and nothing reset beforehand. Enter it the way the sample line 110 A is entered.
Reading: 1.4 A
